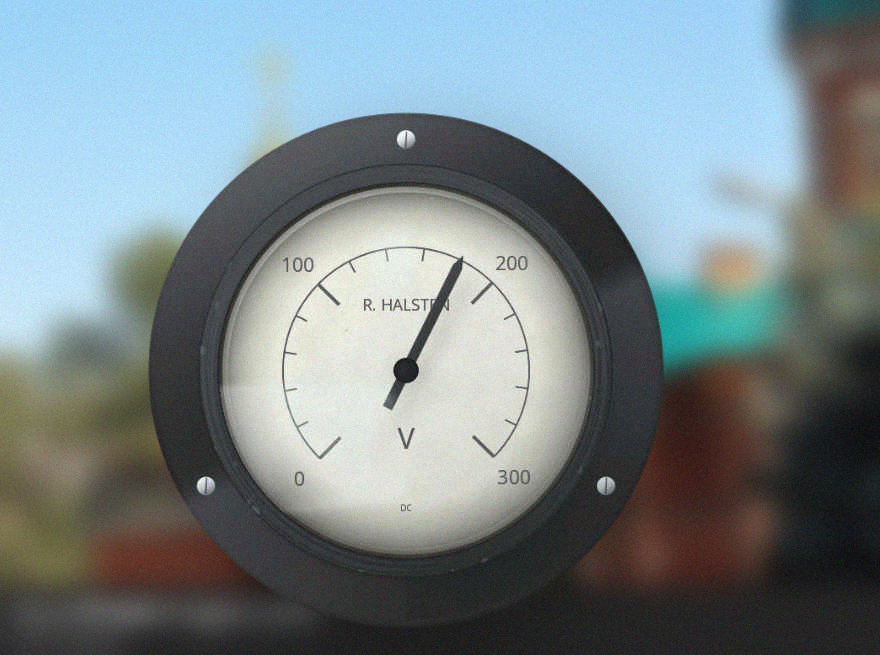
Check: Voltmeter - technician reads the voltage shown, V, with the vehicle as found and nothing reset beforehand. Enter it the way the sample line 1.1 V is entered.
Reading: 180 V
